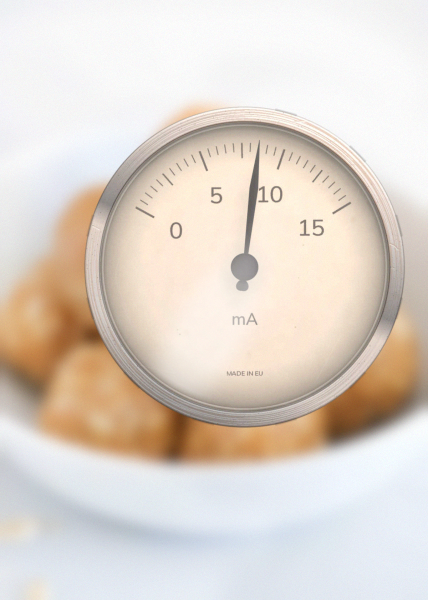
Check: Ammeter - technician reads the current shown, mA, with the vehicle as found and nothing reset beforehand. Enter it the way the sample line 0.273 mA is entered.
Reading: 8.5 mA
